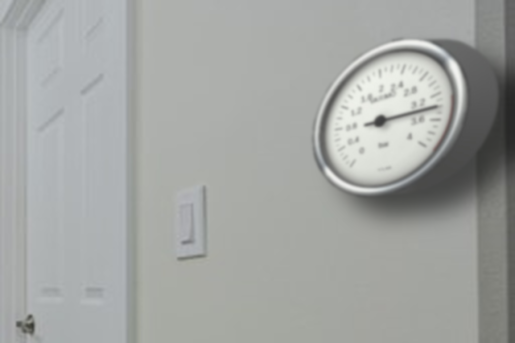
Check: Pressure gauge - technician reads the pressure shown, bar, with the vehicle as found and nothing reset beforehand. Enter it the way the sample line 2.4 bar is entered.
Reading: 3.4 bar
